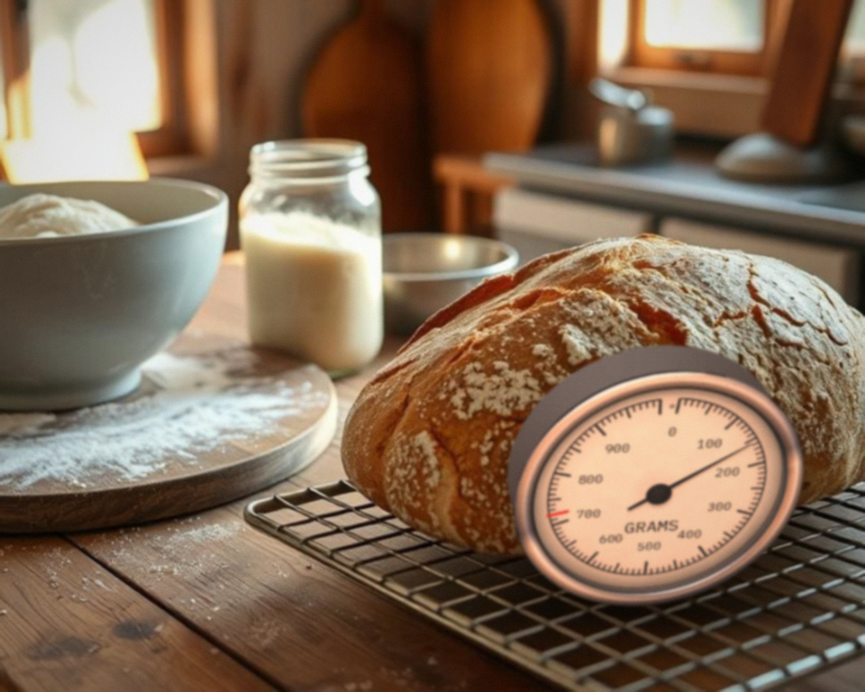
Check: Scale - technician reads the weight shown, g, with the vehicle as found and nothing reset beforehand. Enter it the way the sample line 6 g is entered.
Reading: 150 g
